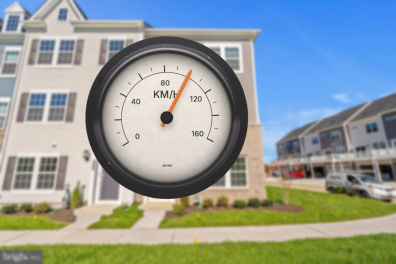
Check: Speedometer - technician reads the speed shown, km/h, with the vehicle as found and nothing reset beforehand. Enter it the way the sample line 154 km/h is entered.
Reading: 100 km/h
